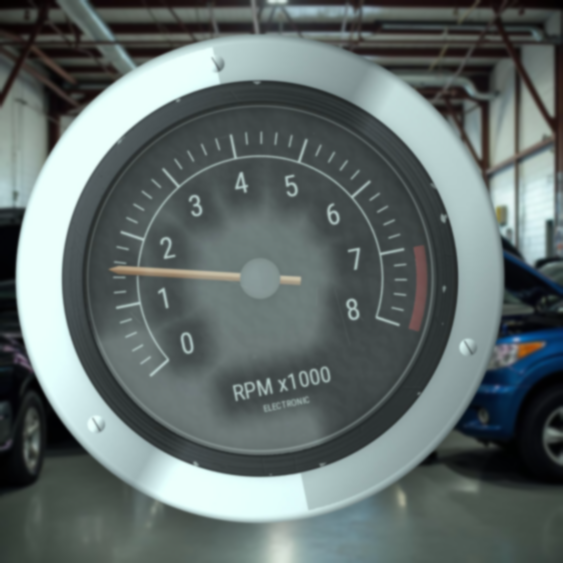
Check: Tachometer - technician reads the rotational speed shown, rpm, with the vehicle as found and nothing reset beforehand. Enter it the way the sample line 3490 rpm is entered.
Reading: 1500 rpm
